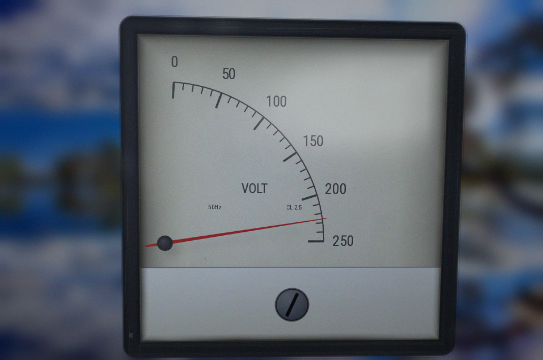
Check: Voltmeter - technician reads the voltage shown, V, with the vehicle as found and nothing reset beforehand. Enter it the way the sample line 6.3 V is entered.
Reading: 225 V
